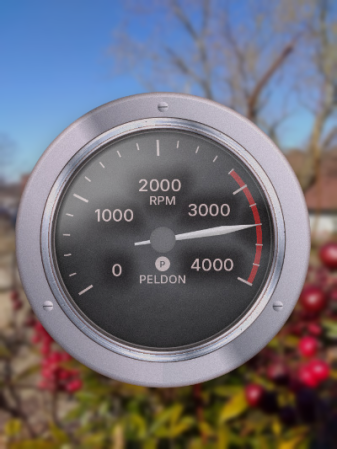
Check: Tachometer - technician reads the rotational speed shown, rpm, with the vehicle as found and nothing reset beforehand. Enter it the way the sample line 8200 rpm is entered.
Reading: 3400 rpm
